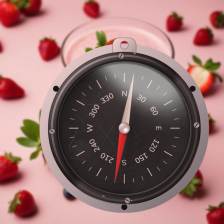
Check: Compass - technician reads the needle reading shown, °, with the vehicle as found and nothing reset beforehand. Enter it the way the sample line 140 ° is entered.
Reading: 190 °
